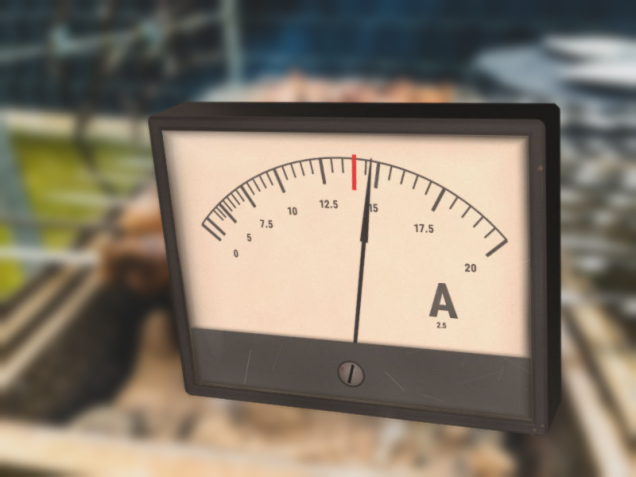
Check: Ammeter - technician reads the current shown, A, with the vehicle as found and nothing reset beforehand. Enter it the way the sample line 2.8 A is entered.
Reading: 14.75 A
